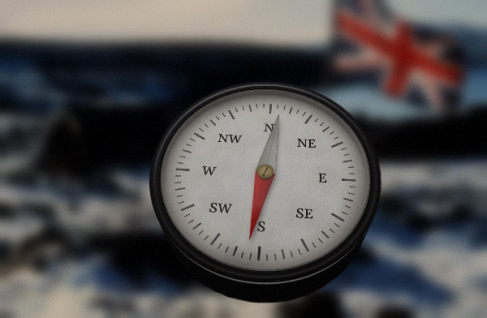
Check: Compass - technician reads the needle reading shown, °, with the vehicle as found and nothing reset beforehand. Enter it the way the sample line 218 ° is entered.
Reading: 187.5 °
